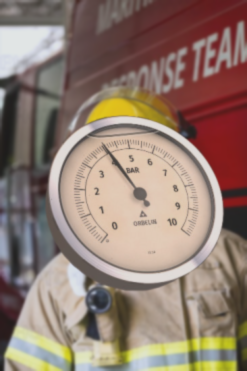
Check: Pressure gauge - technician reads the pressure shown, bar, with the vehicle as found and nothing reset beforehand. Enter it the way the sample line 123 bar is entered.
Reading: 4 bar
